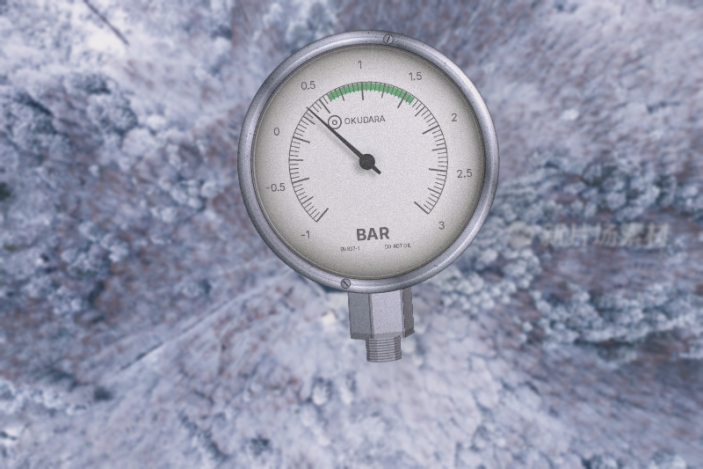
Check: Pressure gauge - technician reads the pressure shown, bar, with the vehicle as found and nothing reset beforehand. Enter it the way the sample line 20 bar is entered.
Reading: 0.35 bar
